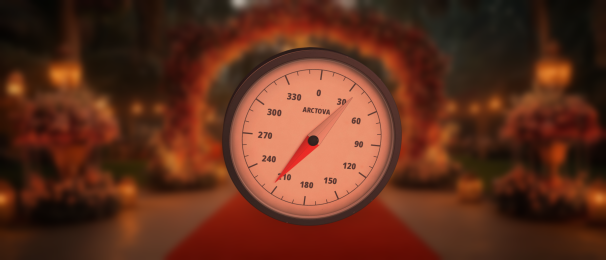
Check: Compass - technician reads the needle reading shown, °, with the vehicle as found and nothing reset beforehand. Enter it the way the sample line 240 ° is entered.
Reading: 215 °
